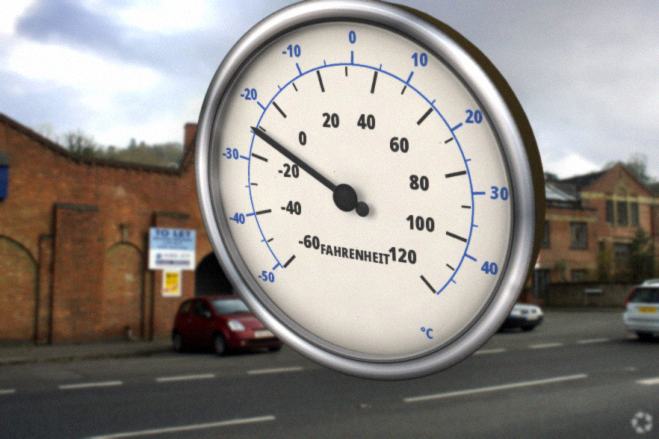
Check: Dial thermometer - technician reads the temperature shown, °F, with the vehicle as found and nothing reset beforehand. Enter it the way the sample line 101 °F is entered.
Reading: -10 °F
